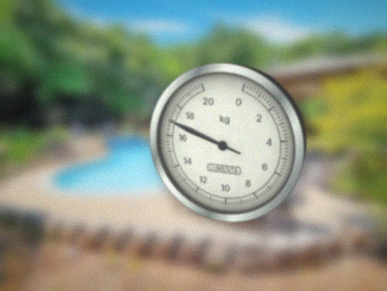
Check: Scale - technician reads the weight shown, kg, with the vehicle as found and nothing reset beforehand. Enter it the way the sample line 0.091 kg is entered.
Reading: 17 kg
